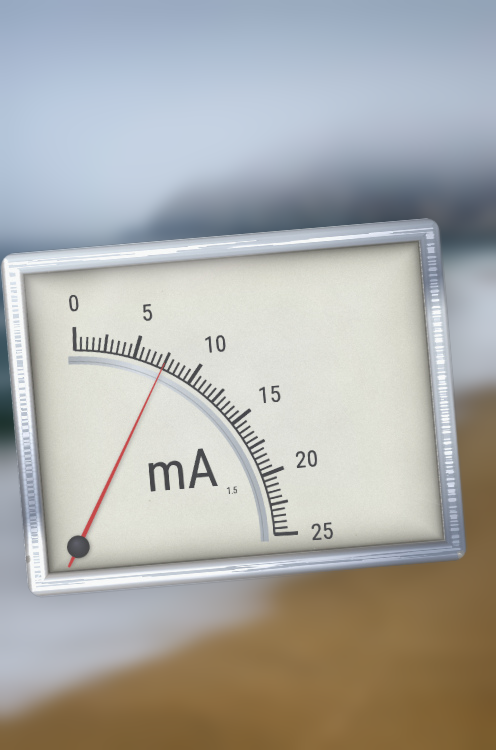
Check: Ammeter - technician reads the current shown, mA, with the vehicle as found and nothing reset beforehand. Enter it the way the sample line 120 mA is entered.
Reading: 7.5 mA
